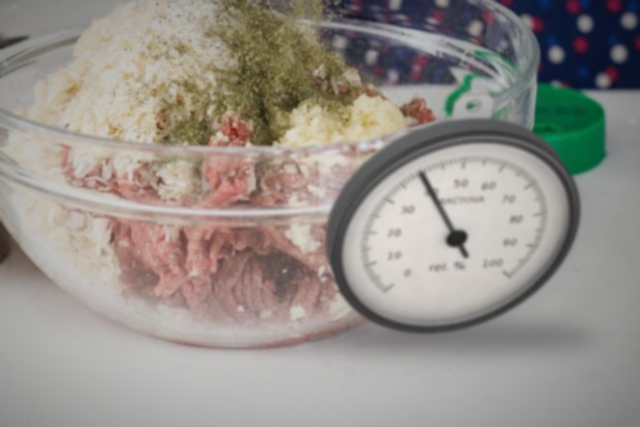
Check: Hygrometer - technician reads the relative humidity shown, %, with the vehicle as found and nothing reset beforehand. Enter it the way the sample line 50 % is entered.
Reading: 40 %
